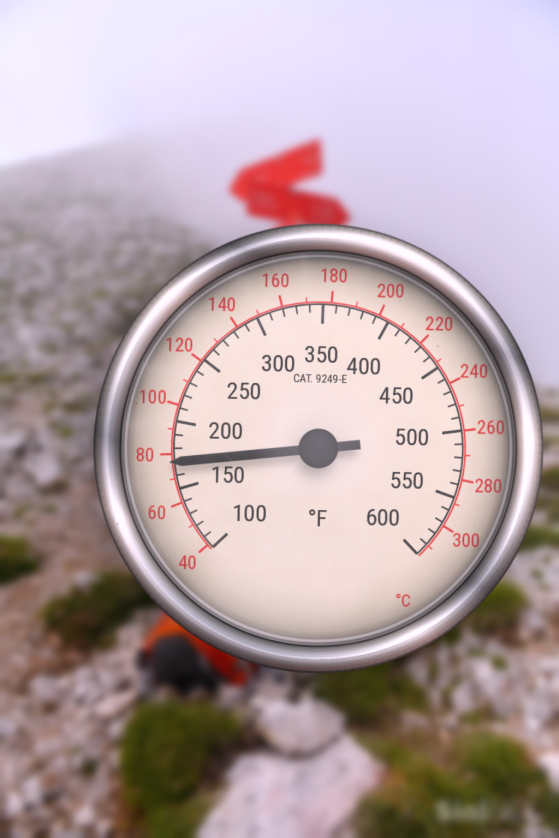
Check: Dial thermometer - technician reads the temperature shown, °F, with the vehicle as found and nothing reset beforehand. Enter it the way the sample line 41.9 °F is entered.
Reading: 170 °F
